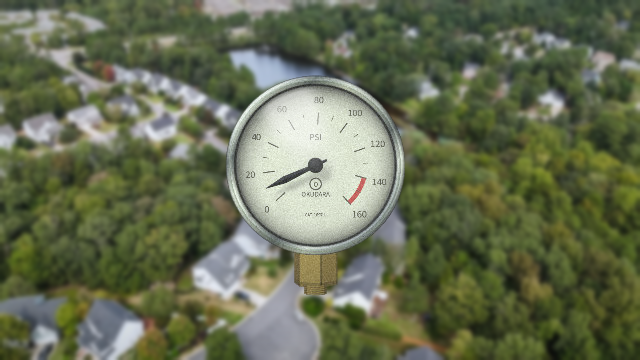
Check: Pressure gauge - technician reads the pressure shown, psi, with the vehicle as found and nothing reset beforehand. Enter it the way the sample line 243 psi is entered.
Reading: 10 psi
